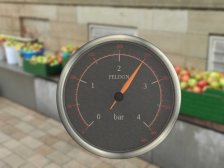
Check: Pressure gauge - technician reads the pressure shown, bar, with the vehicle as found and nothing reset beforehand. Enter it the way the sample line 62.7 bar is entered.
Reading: 2.5 bar
